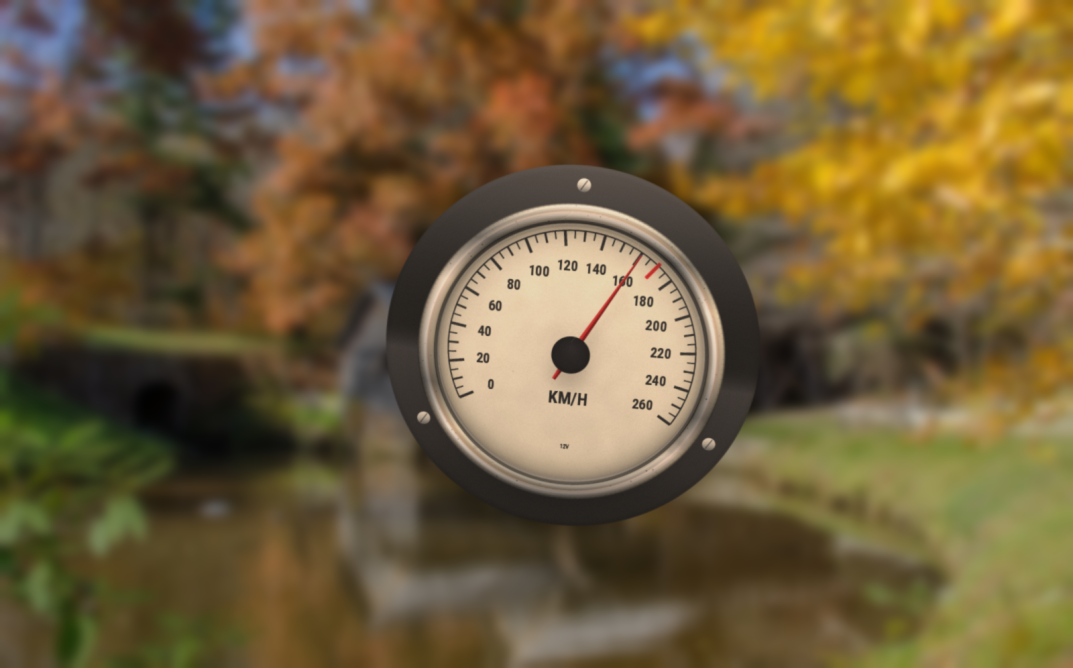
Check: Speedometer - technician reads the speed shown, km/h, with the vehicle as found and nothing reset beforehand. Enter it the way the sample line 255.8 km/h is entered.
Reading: 160 km/h
